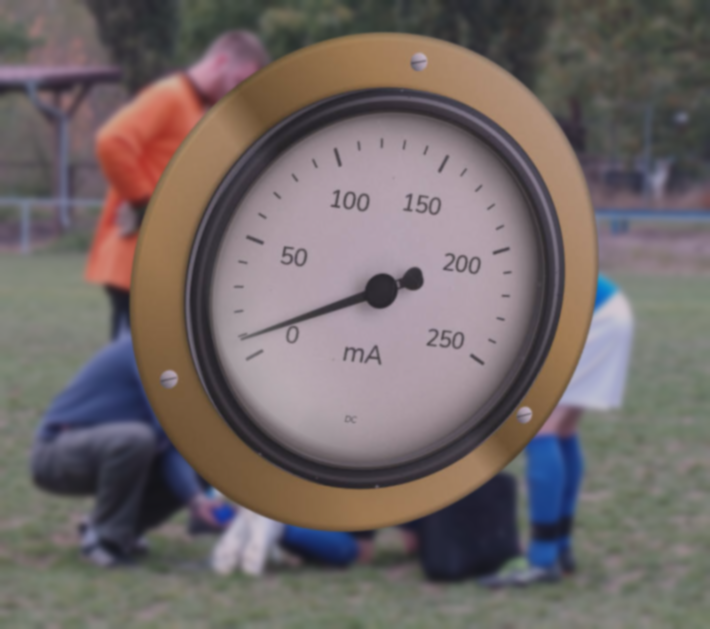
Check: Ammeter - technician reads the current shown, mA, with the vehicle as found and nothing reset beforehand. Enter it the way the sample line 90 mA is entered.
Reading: 10 mA
